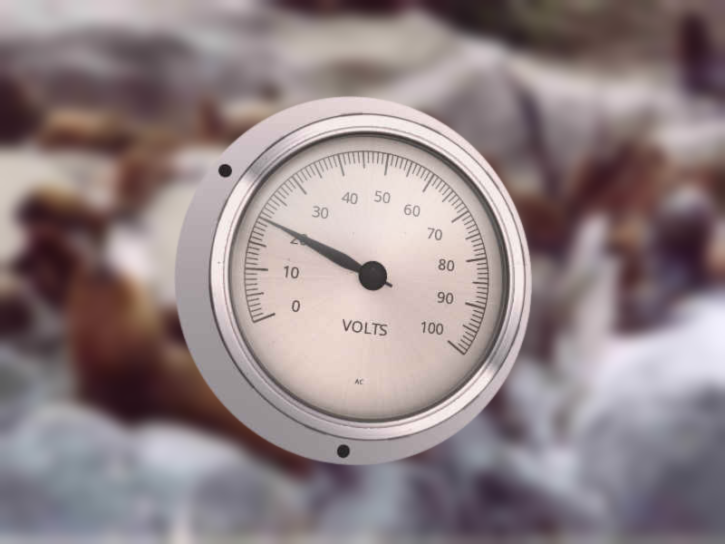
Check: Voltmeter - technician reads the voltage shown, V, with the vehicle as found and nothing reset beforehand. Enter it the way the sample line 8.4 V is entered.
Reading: 20 V
